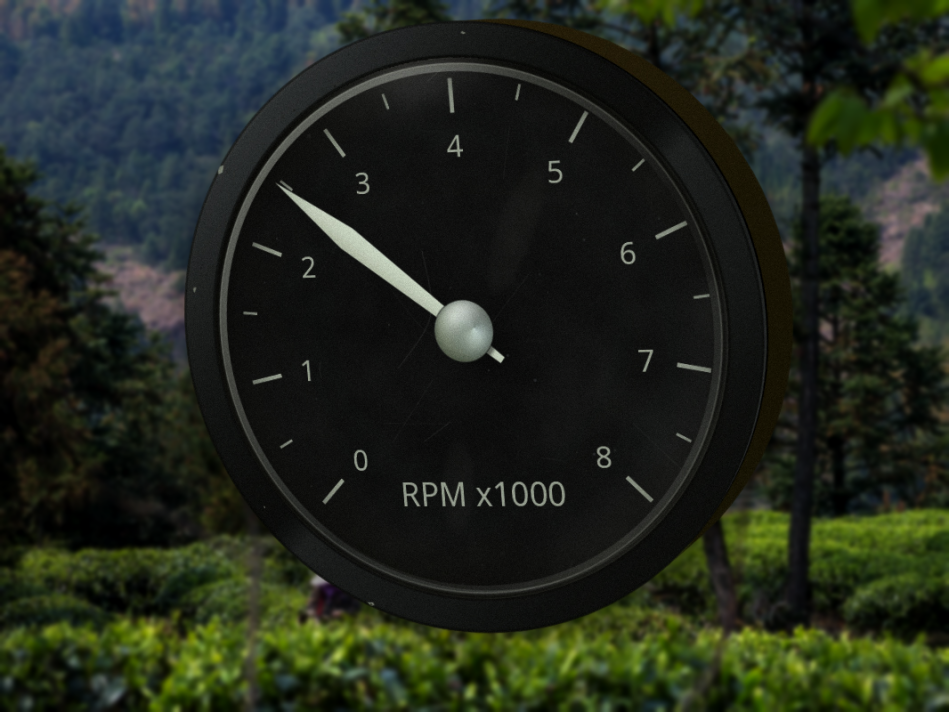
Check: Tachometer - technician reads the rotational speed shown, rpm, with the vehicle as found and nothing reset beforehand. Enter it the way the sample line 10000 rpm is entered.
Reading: 2500 rpm
